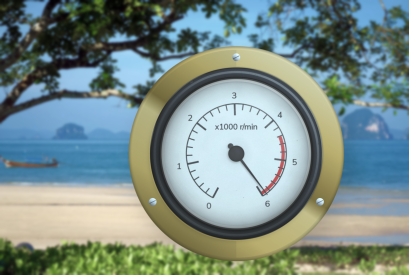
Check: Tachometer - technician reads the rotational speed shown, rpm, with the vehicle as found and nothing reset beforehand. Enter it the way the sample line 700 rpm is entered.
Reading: 5900 rpm
